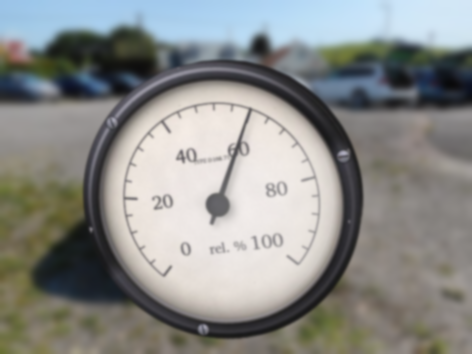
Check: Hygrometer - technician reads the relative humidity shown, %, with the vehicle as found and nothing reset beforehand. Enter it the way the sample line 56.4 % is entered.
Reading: 60 %
